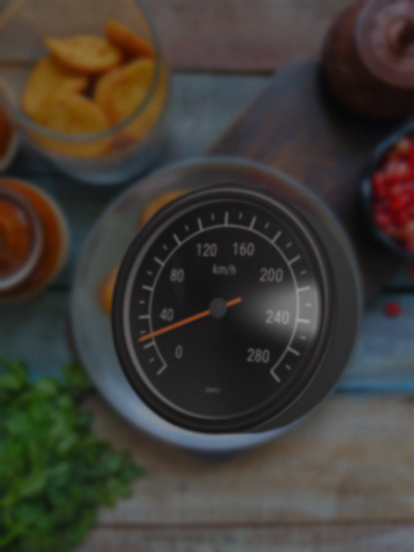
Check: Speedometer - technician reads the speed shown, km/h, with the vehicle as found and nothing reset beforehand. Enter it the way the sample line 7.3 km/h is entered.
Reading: 25 km/h
